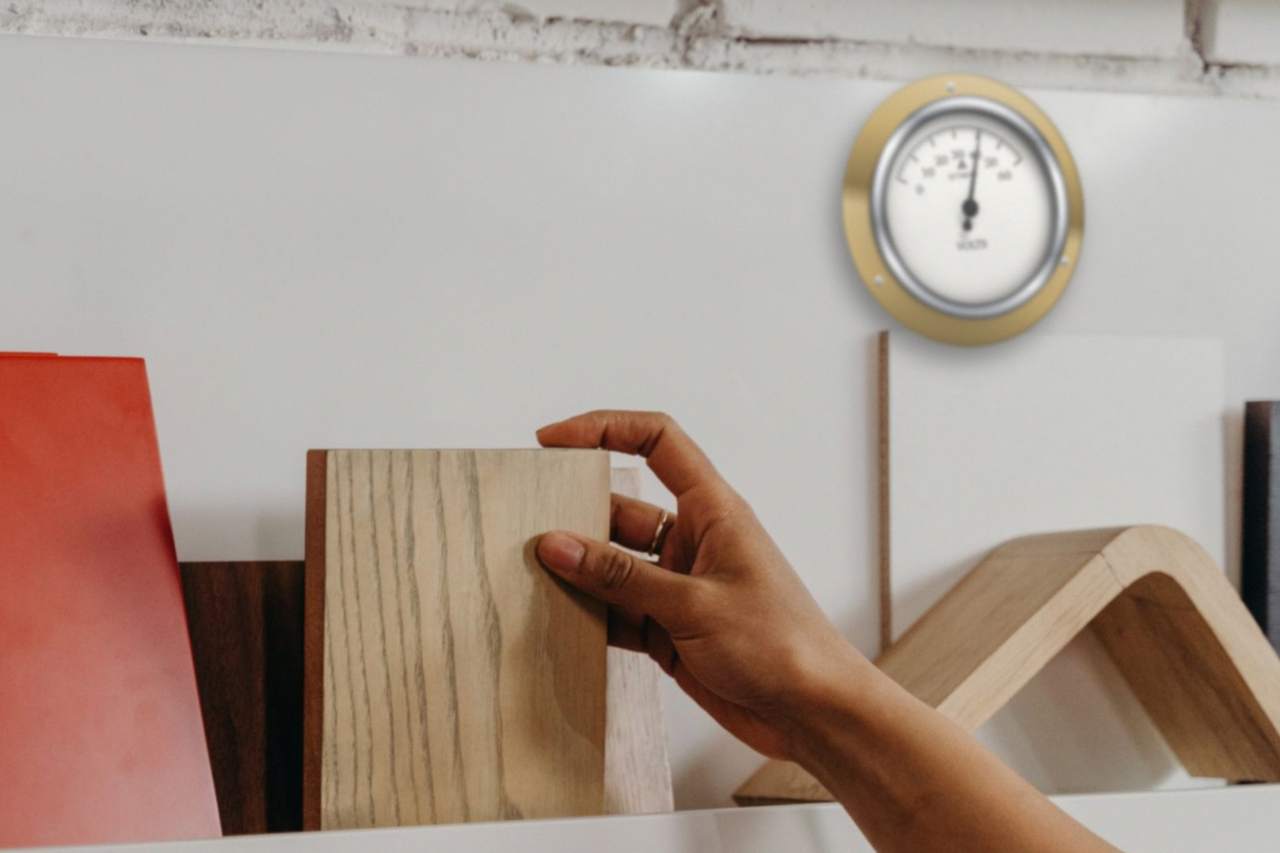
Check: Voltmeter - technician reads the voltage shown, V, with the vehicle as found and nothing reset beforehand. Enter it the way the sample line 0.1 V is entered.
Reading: 40 V
